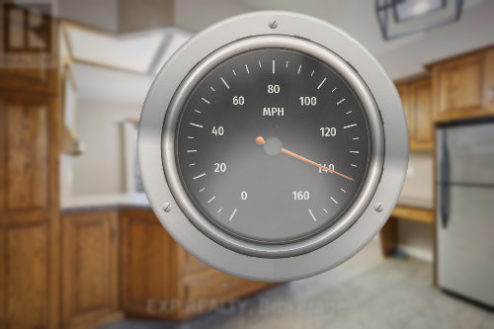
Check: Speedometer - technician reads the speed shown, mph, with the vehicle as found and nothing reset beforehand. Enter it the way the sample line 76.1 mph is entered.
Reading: 140 mph
